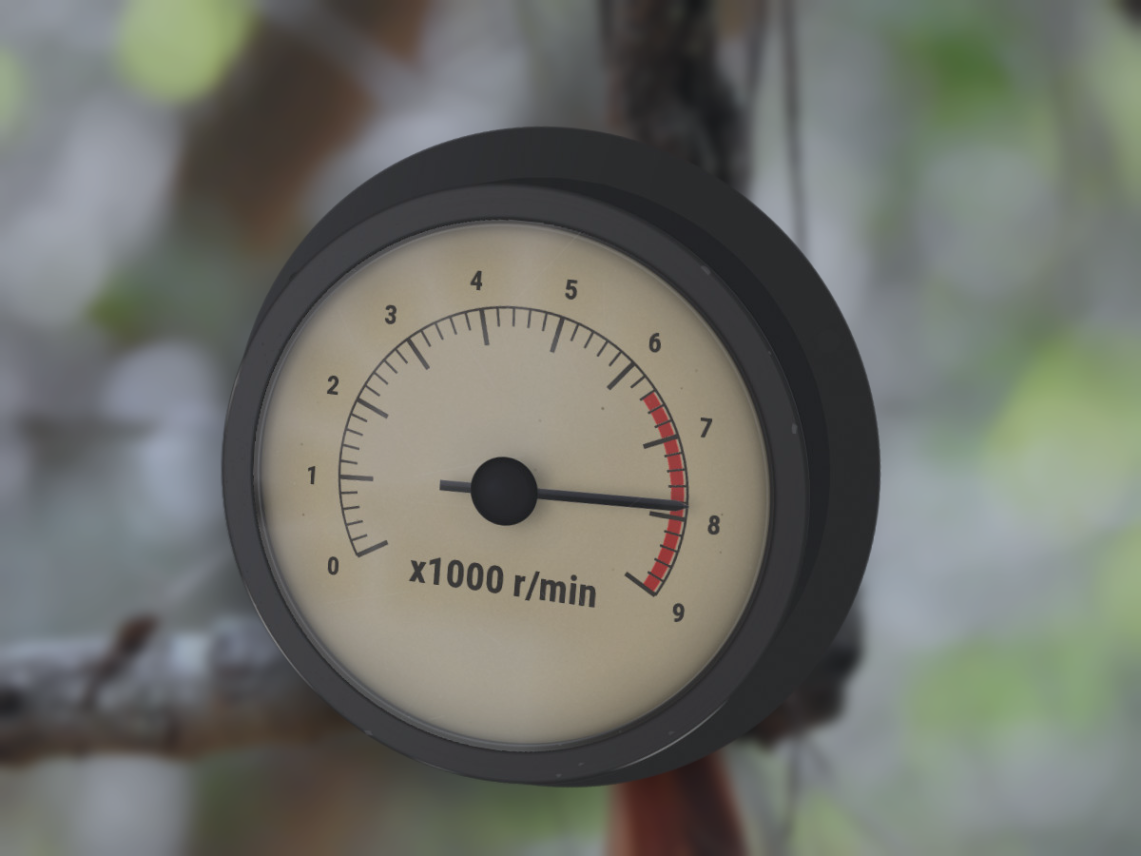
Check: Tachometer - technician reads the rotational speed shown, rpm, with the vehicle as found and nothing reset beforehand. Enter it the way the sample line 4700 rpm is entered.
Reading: 7800 rpm
